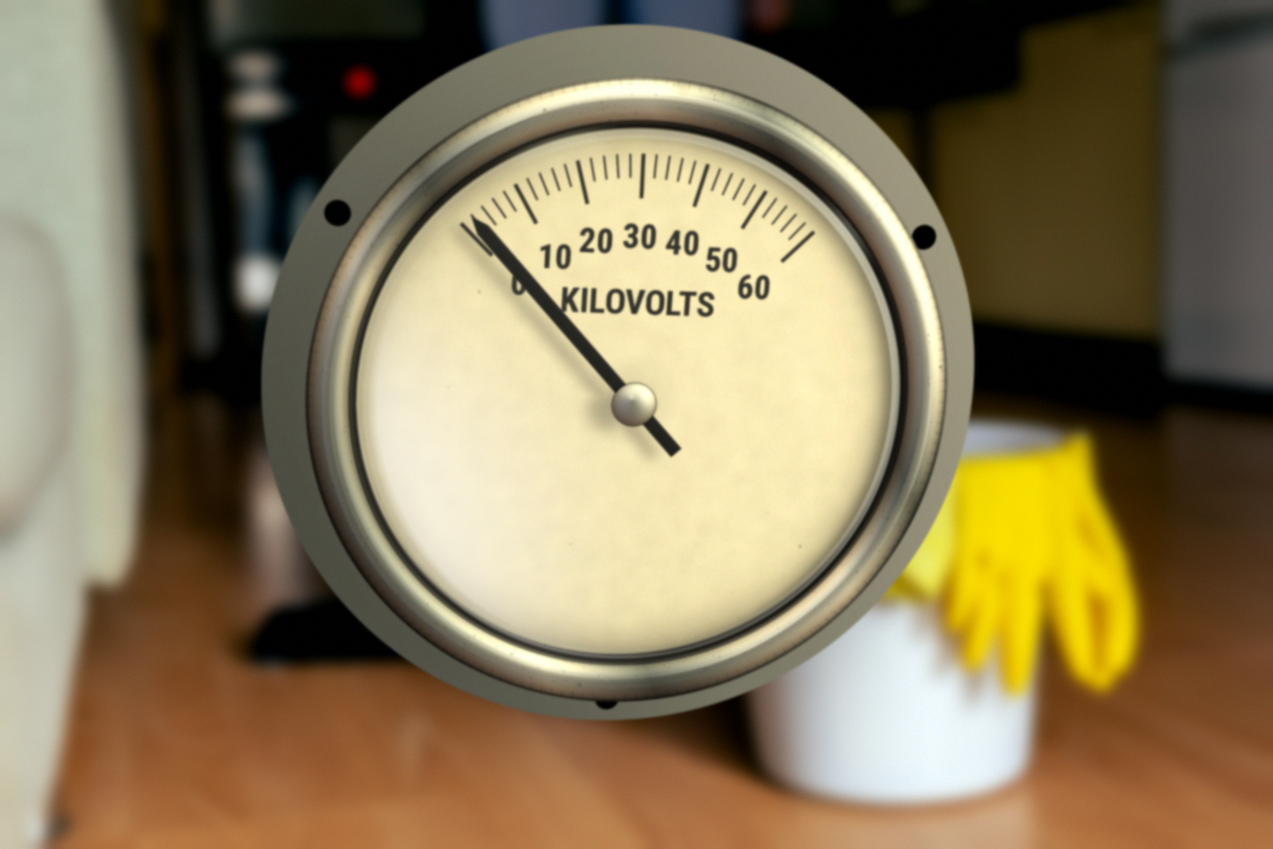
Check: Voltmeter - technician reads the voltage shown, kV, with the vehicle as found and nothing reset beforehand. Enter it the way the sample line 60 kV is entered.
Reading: 2 kV
